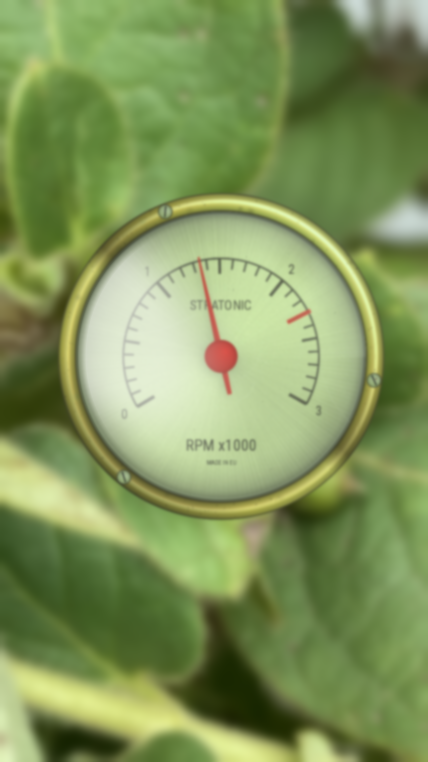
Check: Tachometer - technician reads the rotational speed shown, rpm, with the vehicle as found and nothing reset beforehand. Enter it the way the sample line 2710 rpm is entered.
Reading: 1350 rpm
